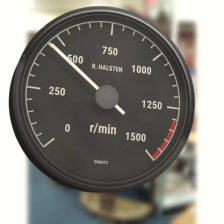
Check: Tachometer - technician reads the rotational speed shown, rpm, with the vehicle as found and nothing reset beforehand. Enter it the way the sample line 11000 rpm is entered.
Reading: 450 rpm
